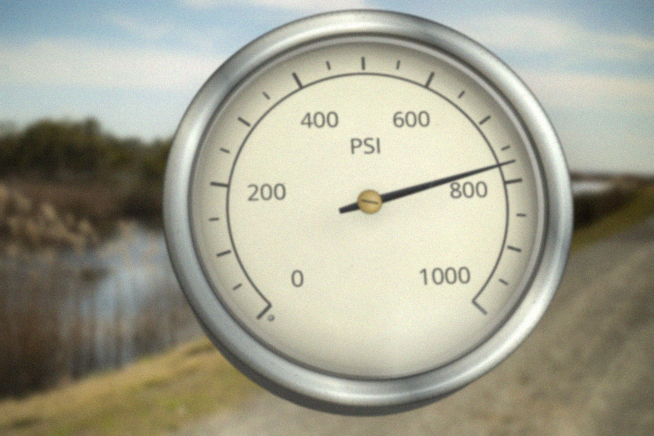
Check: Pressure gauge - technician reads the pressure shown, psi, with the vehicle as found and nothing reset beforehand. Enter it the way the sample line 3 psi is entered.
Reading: 775 psi
